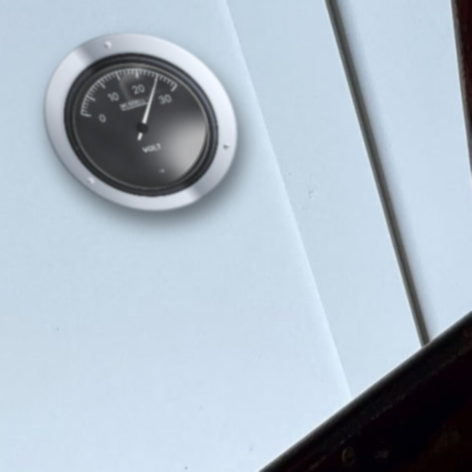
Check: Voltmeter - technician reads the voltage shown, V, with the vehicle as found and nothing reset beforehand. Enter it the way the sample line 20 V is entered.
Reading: 25 V
